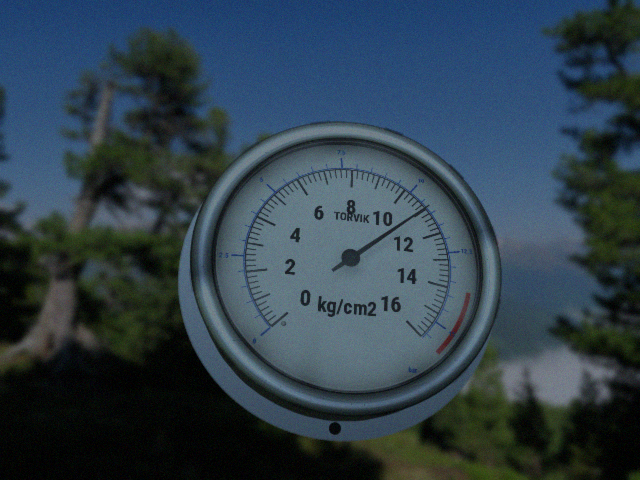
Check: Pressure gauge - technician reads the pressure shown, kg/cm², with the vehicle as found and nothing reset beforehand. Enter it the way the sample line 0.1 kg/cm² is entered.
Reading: 11 kg/cm²
